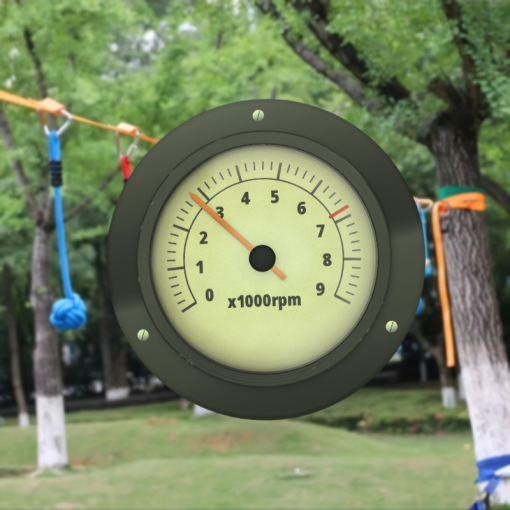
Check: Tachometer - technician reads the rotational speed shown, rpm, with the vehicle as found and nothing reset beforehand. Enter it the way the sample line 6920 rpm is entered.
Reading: 2800 rpm
